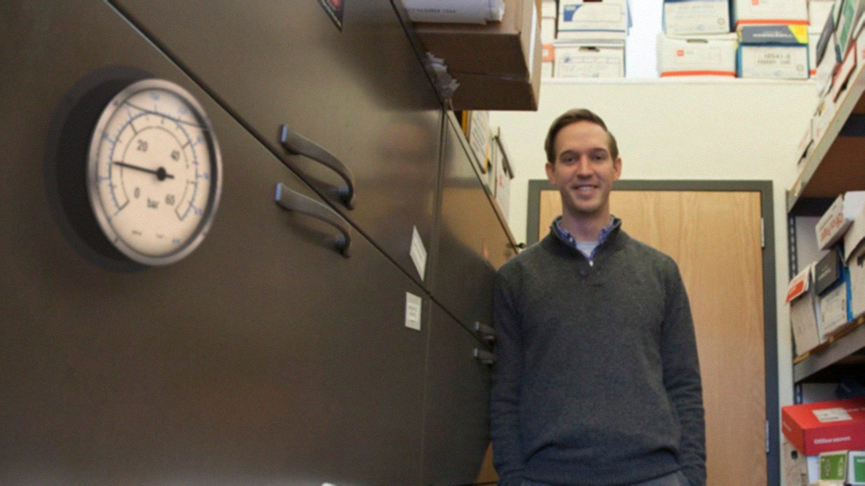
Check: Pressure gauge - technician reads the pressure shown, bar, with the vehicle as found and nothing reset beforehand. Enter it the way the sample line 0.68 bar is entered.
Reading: 10 bar
